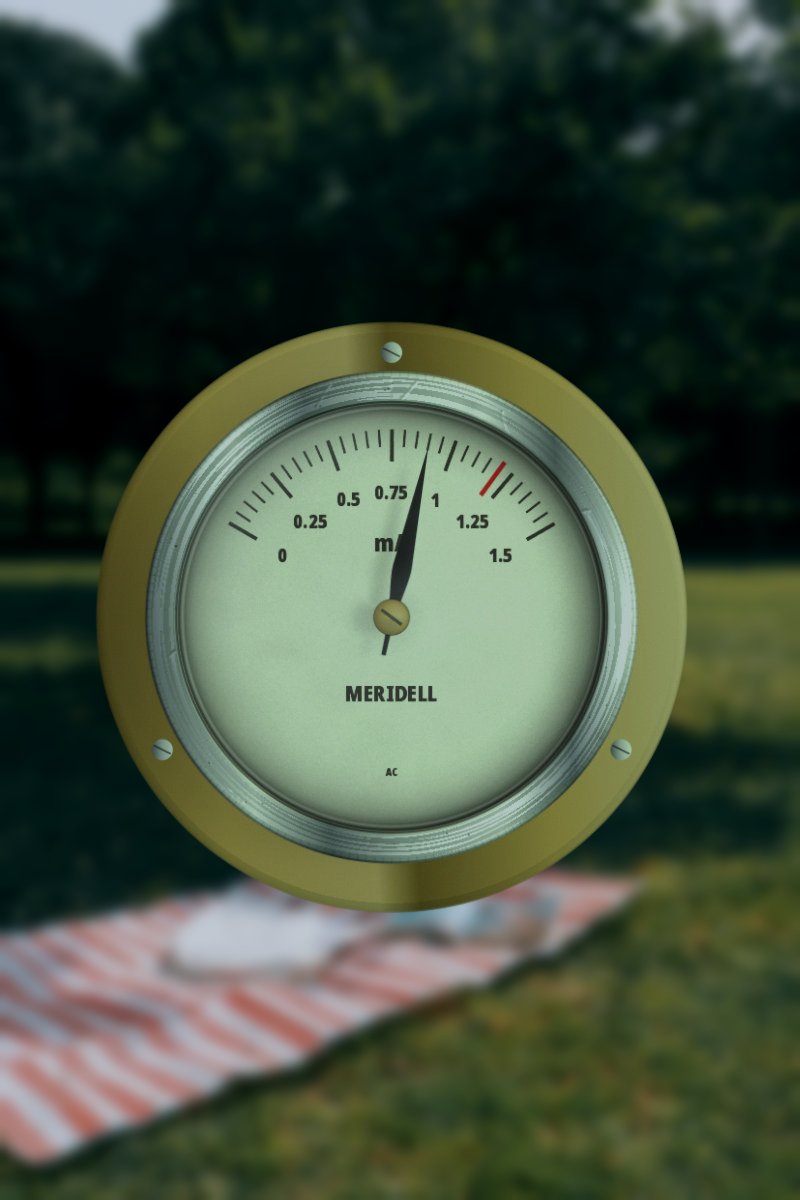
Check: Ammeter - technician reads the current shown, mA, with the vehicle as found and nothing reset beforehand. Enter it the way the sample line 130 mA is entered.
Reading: 0.9 mA
